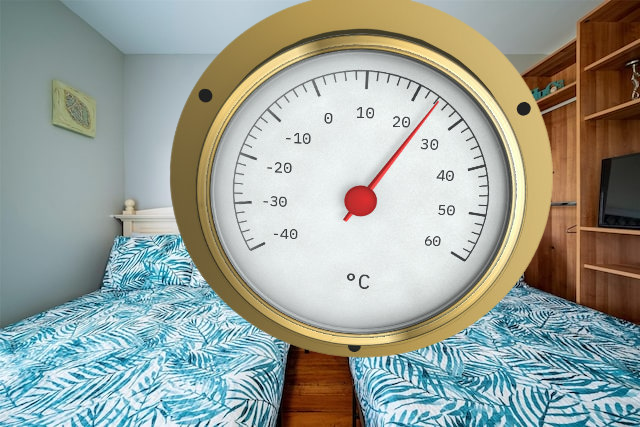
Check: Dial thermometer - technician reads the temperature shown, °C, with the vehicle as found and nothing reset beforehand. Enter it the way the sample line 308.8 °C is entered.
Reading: 24 °C
